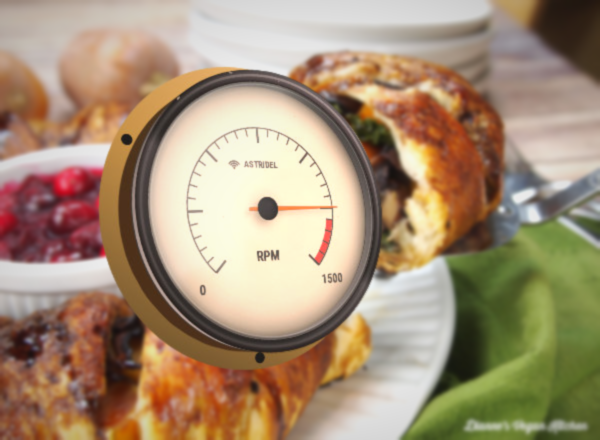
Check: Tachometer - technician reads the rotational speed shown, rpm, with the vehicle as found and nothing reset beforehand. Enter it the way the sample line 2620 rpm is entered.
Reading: 1250 rpm
